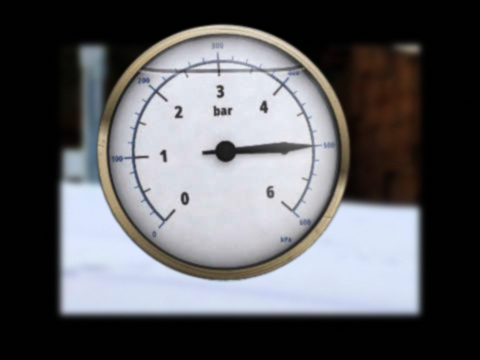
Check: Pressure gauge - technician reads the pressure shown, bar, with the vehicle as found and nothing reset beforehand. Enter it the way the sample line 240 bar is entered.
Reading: 5 bar
